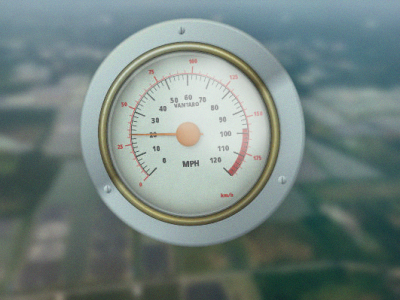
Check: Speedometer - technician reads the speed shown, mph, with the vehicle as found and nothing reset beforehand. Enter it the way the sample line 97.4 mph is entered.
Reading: 20 mph
